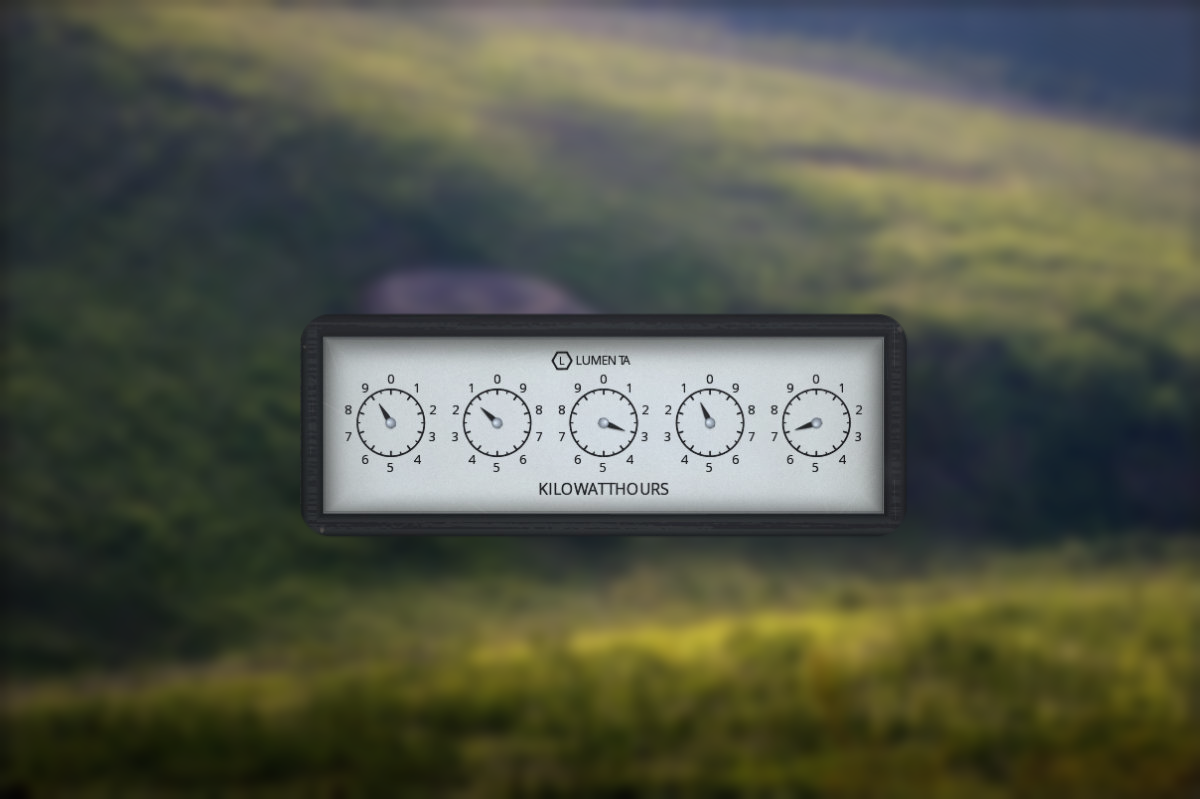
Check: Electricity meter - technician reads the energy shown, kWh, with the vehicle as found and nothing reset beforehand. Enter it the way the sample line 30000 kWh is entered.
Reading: 91307 kWh
